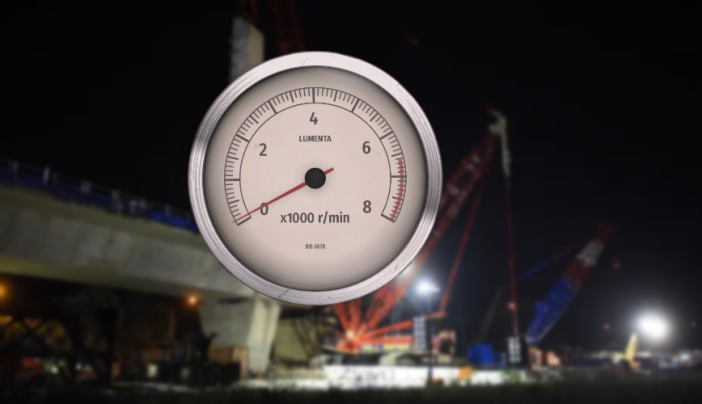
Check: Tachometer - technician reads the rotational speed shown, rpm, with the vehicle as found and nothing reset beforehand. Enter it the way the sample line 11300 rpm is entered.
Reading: 100 rpm
